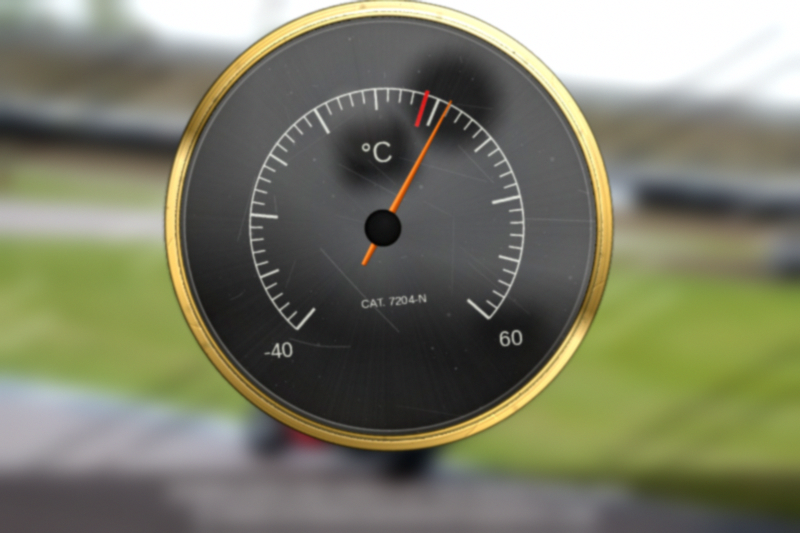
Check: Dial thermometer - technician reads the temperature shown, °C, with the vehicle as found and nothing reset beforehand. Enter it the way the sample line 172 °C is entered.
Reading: 22 °C
